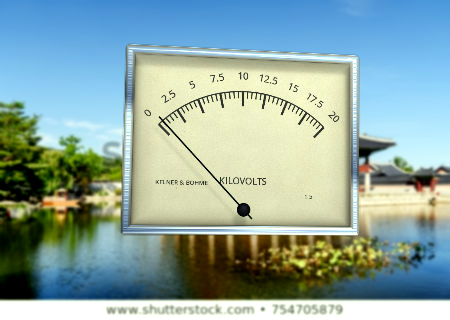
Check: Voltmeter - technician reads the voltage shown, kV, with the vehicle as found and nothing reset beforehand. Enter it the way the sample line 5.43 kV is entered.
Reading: 0.5 kV
